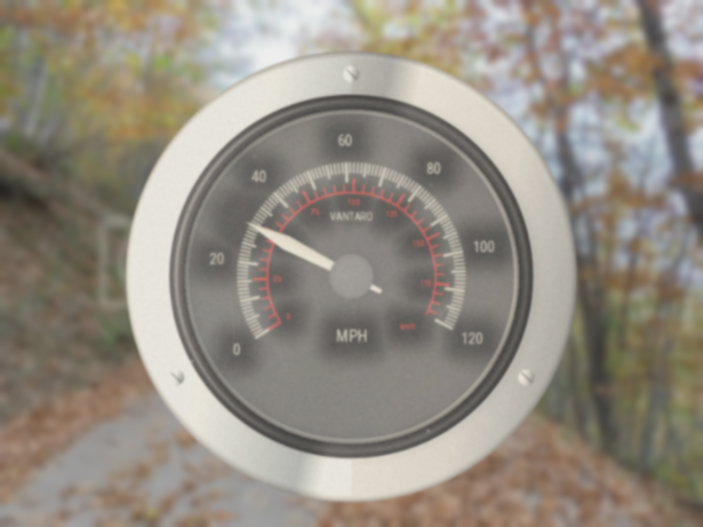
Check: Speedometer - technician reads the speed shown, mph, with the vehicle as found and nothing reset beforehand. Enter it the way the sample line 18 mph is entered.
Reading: 30 mph
